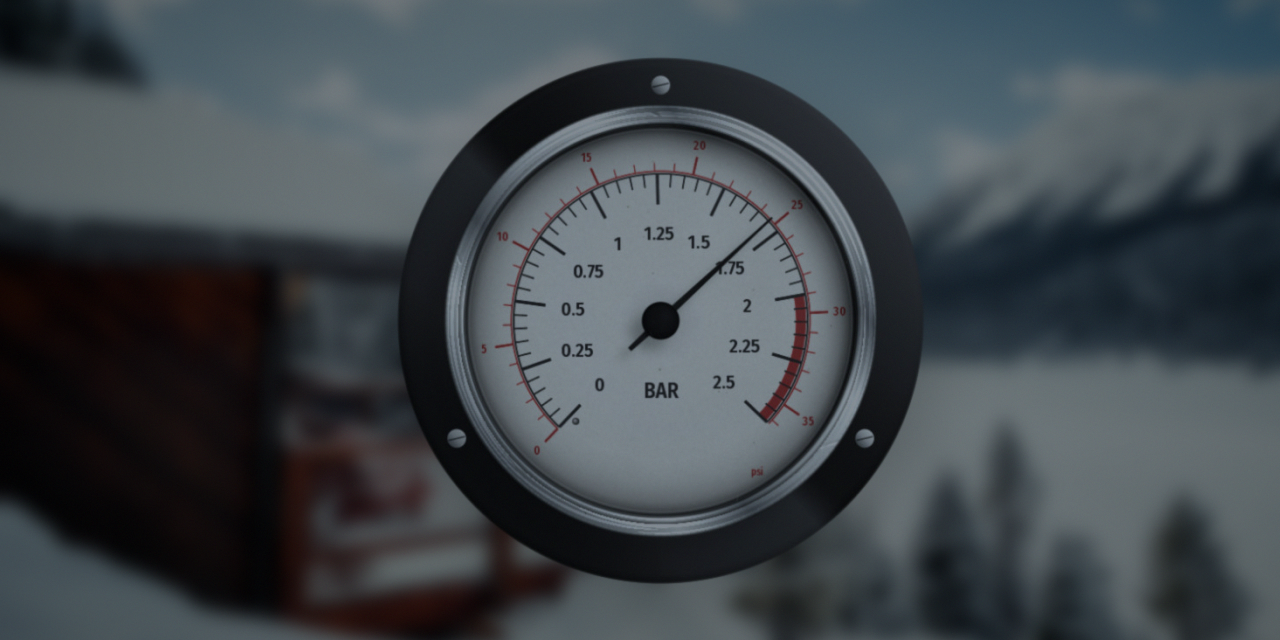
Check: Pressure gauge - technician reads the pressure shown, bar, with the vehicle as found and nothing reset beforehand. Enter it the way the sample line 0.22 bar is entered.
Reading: 1.7 bar
